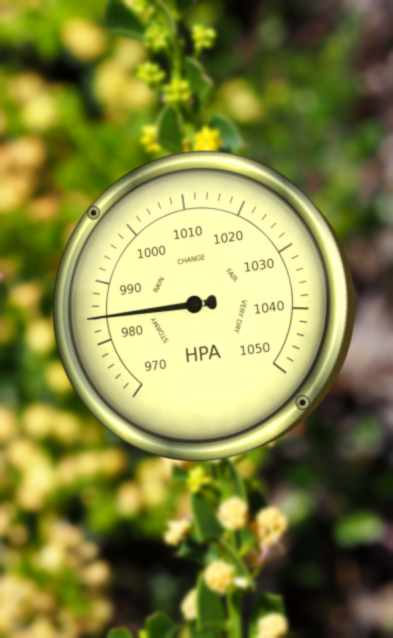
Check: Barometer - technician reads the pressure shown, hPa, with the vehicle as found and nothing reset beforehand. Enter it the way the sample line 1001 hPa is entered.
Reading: 984 hPa
